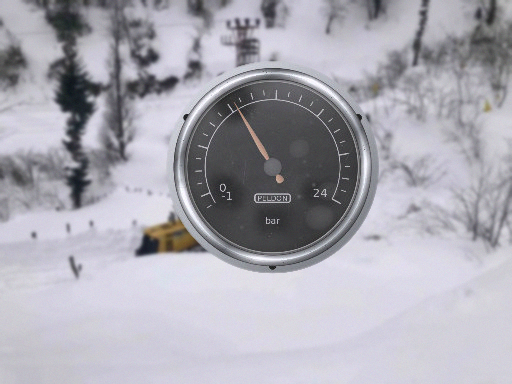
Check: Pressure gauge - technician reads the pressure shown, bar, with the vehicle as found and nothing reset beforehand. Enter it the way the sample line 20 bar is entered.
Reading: 8.5 bar
